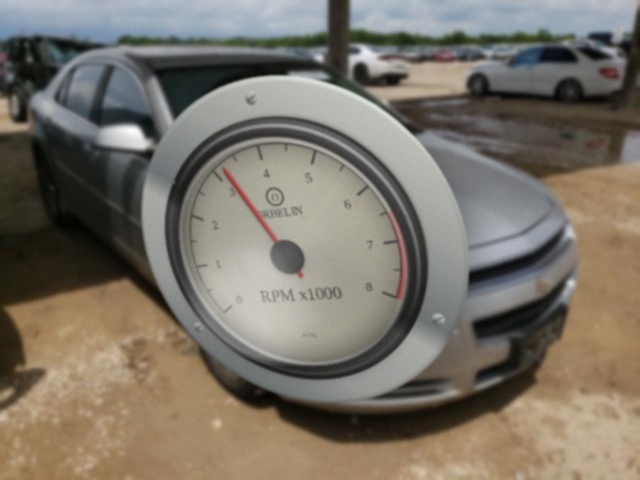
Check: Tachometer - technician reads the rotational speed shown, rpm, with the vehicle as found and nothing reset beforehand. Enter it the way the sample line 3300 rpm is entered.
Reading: 3250 rpm
